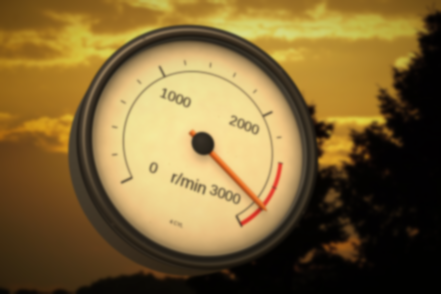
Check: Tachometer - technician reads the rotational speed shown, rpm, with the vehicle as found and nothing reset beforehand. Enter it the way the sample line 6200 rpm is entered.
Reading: 2800 rpm
